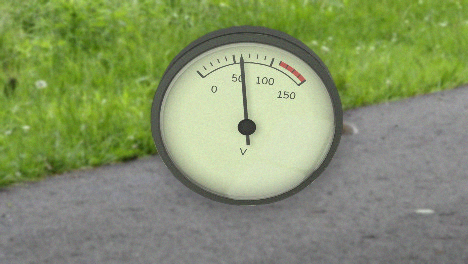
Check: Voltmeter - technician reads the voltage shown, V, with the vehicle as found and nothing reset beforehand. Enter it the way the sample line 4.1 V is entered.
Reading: 60 V
